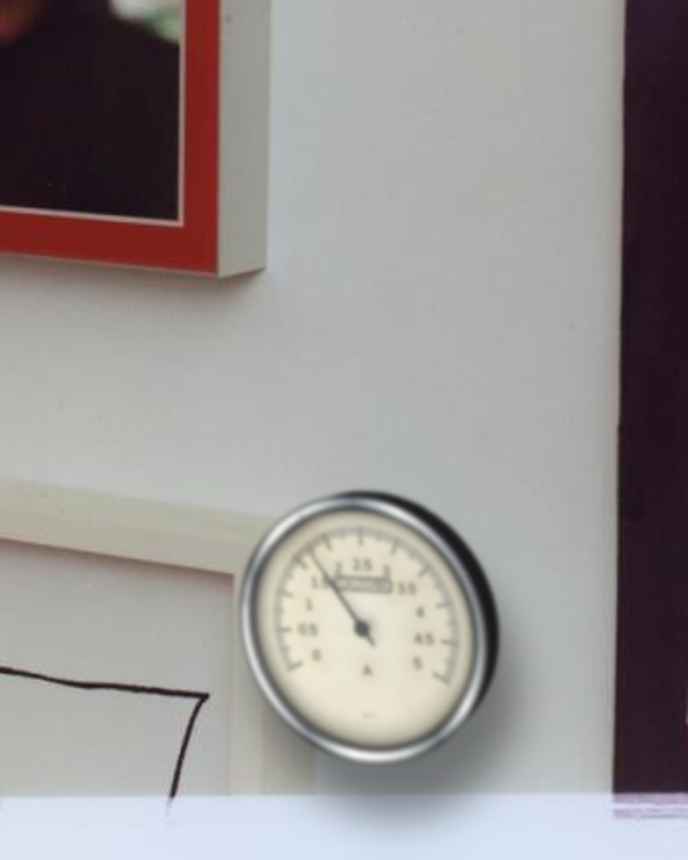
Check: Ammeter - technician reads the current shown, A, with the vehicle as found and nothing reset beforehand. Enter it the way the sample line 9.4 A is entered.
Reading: 1.75 A
